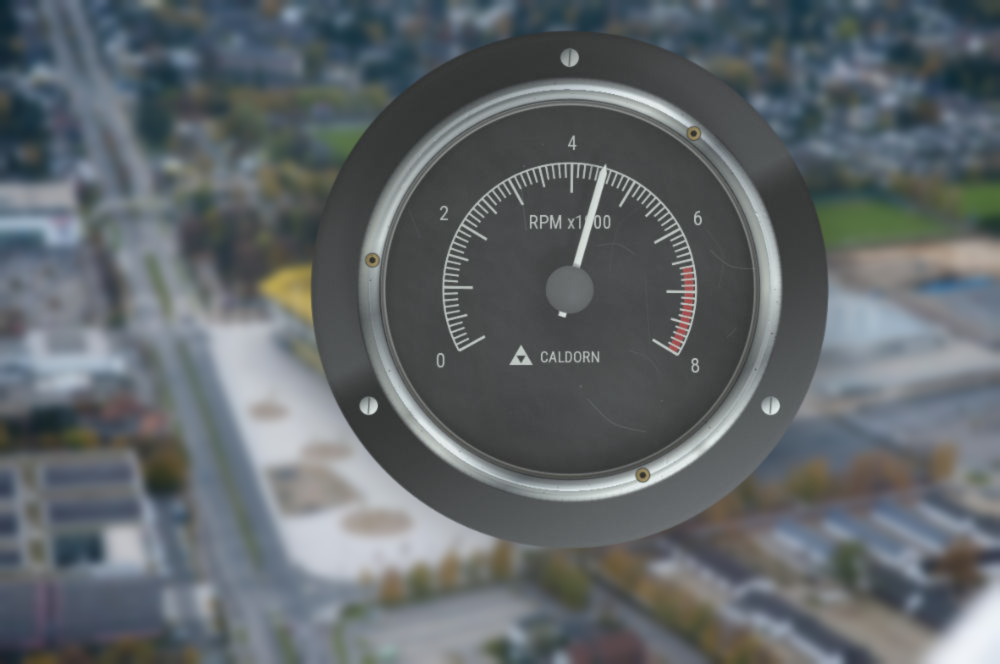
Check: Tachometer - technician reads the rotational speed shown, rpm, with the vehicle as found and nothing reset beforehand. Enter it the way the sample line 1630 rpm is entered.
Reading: 4500 rpm
